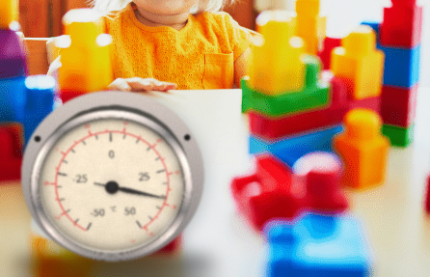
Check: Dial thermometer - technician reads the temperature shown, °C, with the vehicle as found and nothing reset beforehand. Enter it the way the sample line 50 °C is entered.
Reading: 35 °C
